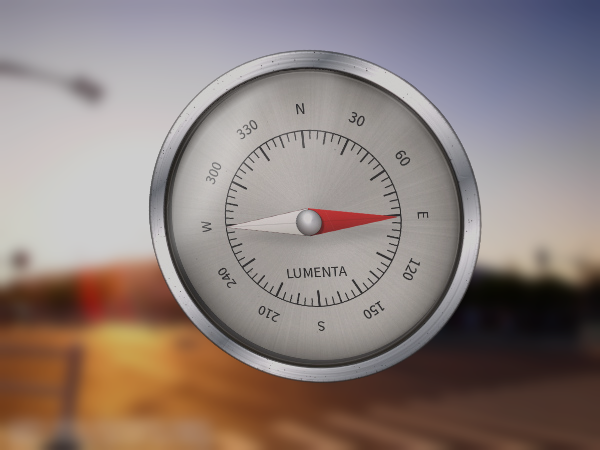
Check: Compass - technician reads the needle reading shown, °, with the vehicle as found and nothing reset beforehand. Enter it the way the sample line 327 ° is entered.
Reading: 90 °
